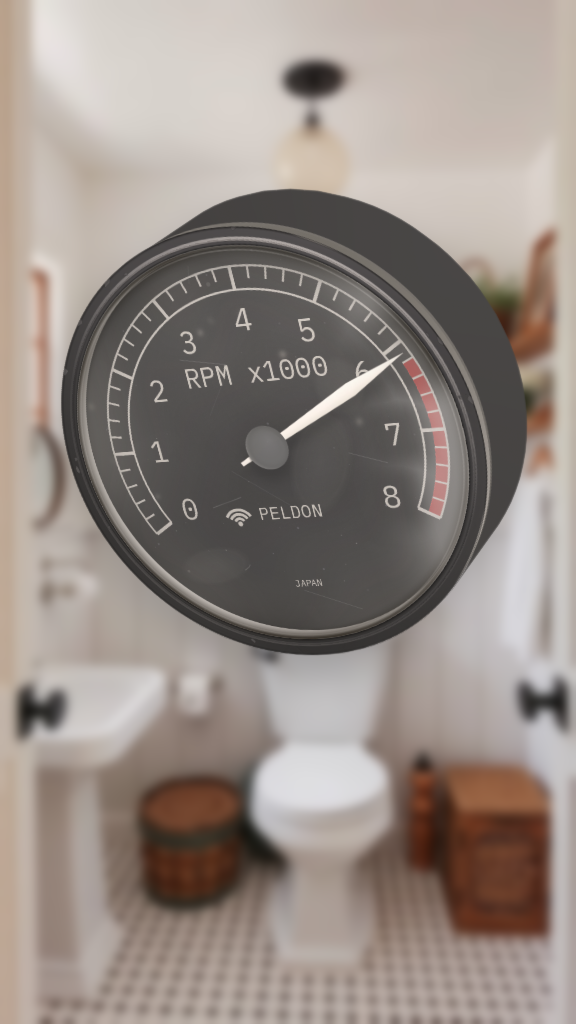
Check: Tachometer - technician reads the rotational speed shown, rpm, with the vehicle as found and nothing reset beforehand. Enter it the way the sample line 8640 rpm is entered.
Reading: 6100 rpm
